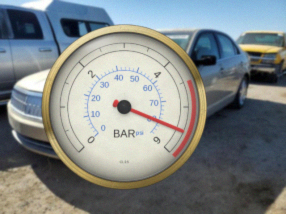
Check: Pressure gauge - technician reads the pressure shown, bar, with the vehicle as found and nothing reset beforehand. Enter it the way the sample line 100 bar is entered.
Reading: 5.5 bar
